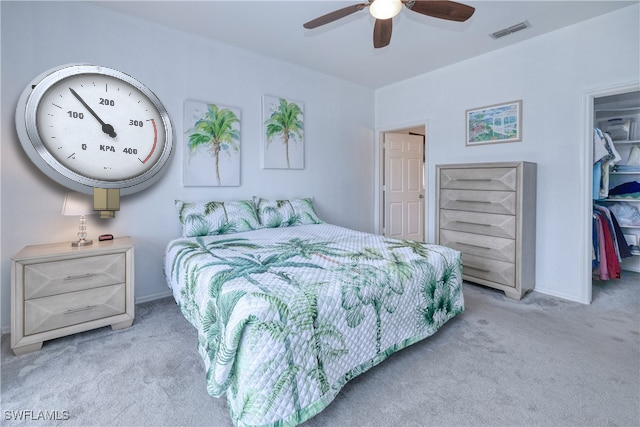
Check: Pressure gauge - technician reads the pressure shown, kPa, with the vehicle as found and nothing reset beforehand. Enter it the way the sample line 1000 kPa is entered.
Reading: 140 kPa
